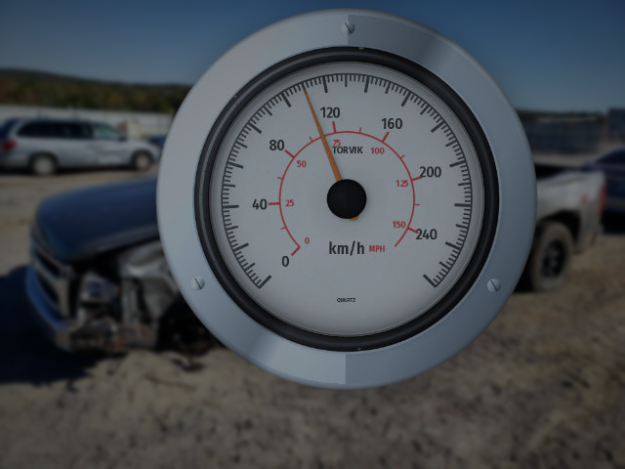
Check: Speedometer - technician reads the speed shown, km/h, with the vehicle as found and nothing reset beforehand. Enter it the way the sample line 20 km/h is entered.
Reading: 110 km/h
